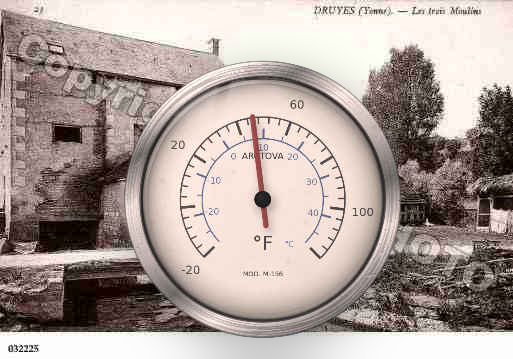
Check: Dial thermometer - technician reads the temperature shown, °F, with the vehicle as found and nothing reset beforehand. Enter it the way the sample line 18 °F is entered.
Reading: 46 °F
